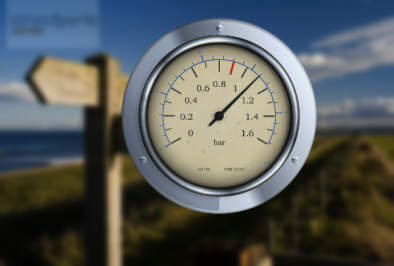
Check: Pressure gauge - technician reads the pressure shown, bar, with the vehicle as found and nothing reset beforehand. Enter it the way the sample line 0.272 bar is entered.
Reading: 1.1 bar
